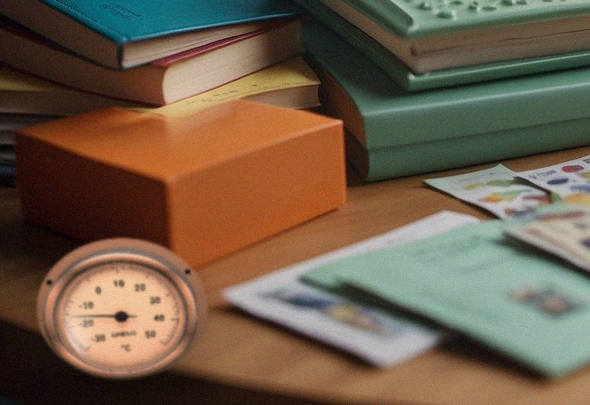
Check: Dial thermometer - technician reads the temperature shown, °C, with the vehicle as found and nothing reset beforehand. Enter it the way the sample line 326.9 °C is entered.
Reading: -15 °C
